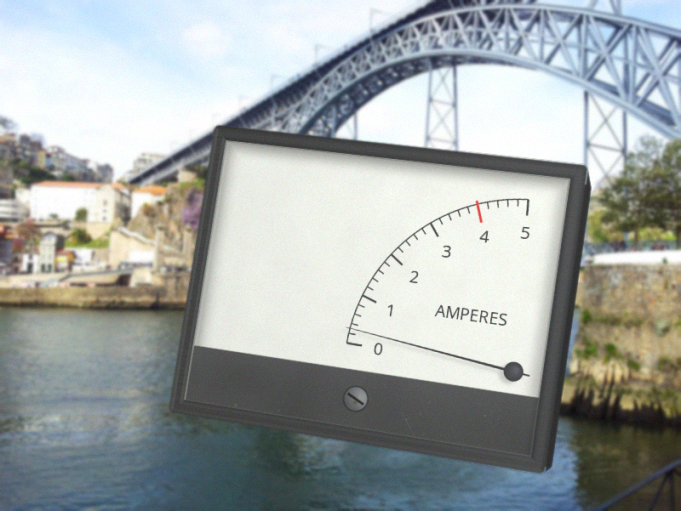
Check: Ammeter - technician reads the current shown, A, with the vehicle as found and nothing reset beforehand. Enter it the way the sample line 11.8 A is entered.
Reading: 0.3 A
